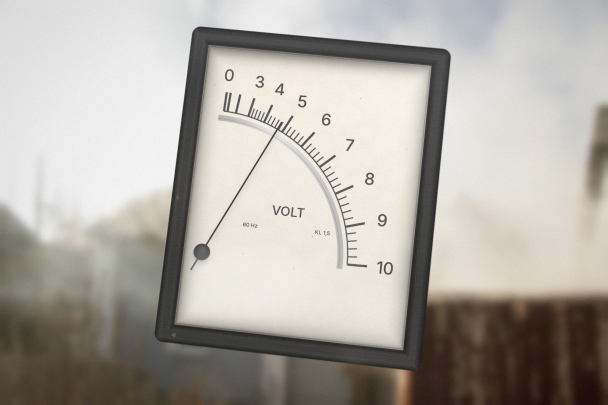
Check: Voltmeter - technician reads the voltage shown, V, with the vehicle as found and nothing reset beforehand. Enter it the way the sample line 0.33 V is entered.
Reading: 4.8 V
